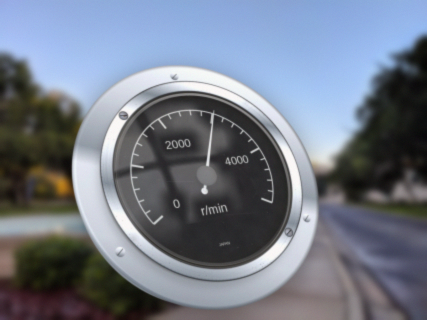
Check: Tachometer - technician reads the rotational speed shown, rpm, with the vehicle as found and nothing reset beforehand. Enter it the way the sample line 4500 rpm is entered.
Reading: 3000 rpm
